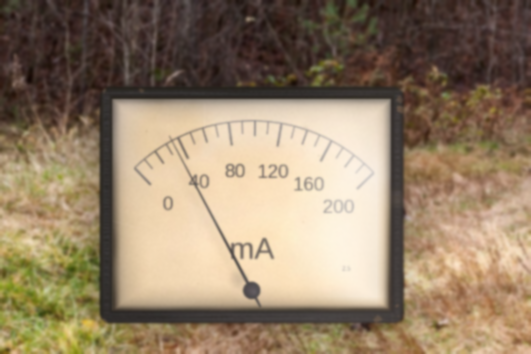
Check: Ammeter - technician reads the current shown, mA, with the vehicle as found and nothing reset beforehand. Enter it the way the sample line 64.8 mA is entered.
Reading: 35 mA
